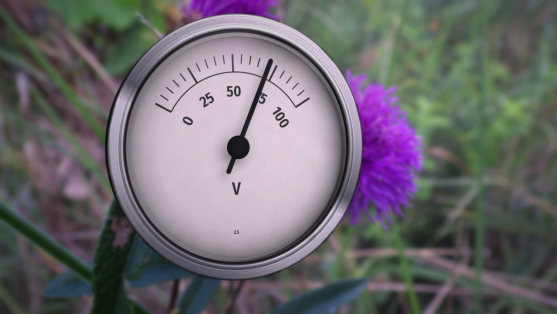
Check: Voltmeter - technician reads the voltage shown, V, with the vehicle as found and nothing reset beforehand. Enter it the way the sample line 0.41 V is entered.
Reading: 70 V
